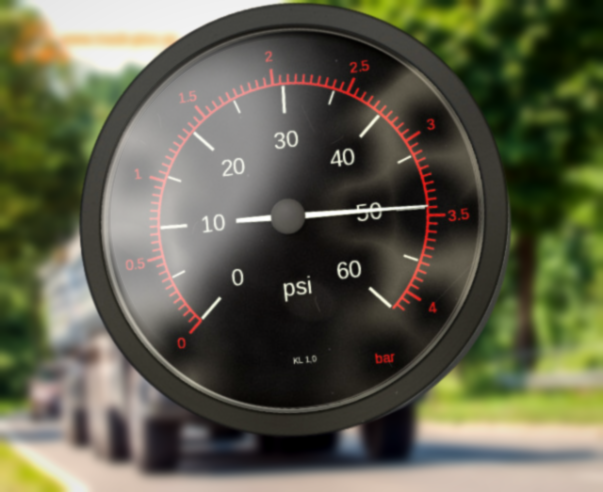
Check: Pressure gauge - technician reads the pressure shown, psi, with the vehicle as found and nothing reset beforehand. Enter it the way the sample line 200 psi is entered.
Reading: 50 psi
